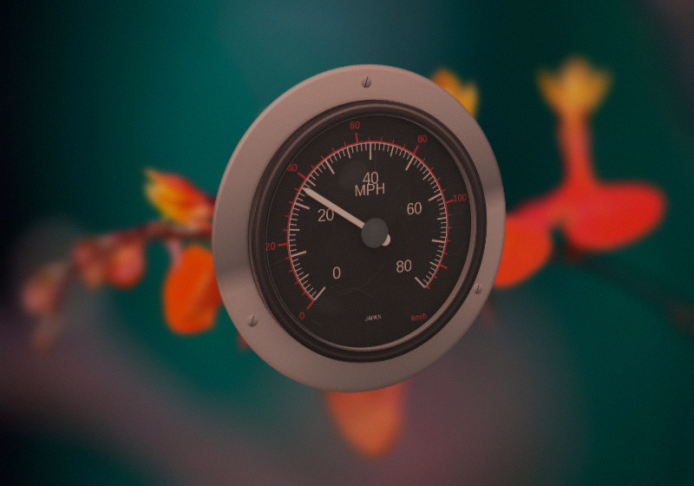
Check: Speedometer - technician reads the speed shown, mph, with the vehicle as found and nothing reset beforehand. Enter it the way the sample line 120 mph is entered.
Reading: 23 mph
